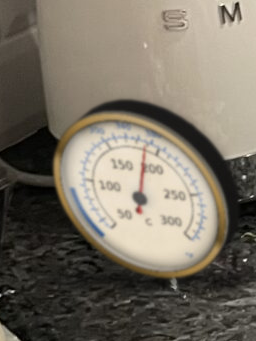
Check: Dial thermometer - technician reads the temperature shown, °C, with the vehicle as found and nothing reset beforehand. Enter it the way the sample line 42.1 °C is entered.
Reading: 190 °C
